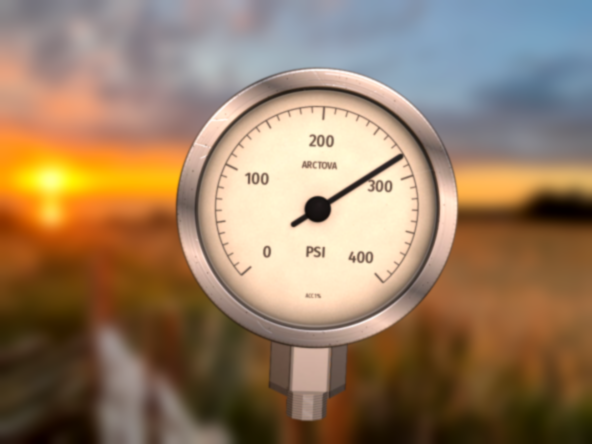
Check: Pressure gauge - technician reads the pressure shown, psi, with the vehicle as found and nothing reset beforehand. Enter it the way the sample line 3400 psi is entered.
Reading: 280 psi
